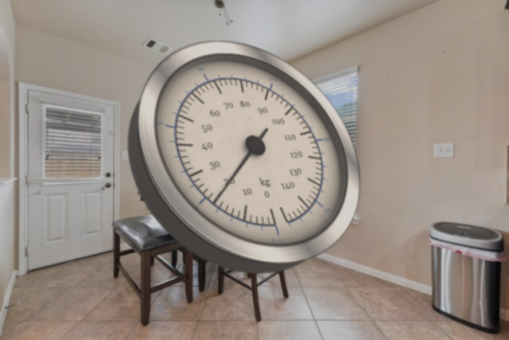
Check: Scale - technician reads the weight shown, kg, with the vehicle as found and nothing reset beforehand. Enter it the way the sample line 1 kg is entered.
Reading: 20 kg
